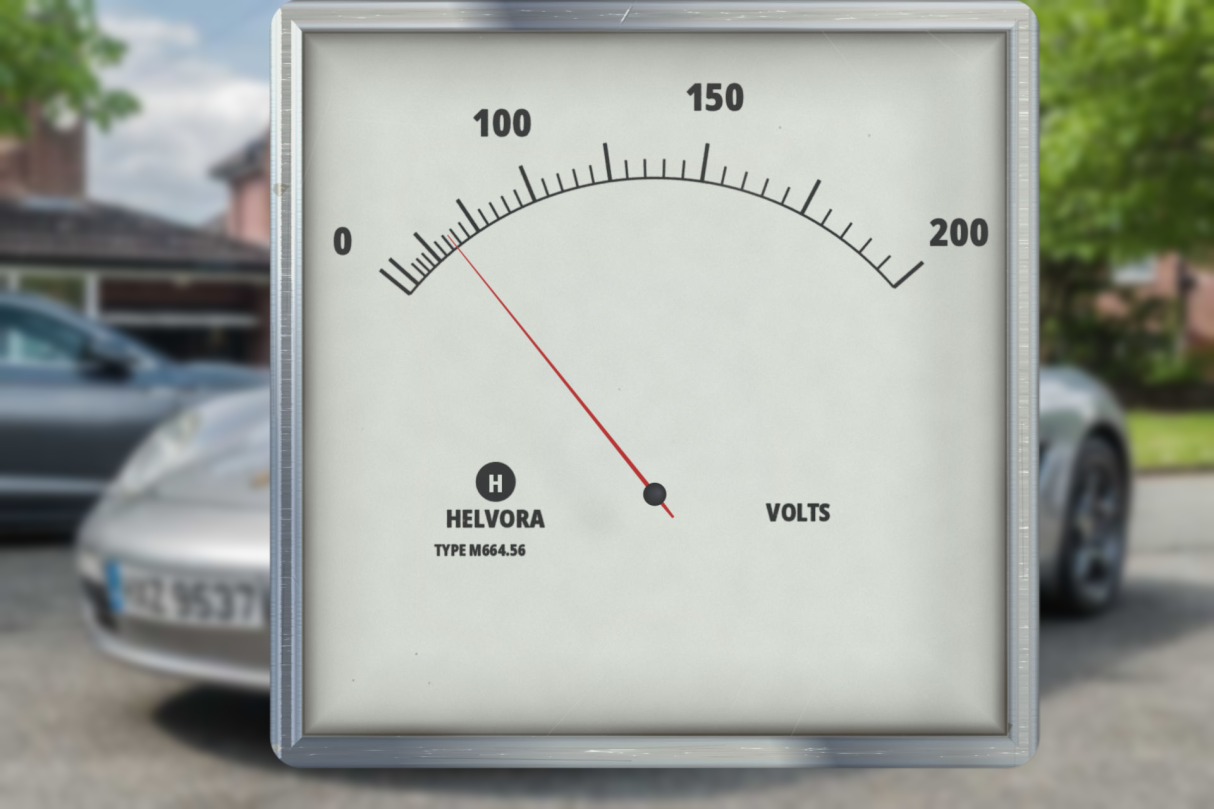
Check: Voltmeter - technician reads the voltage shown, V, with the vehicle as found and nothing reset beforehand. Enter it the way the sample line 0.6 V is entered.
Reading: 62.5 V
